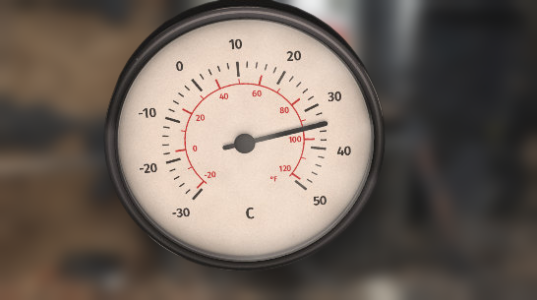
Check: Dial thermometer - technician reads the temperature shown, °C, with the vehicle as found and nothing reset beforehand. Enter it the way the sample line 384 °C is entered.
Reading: 34 °C
